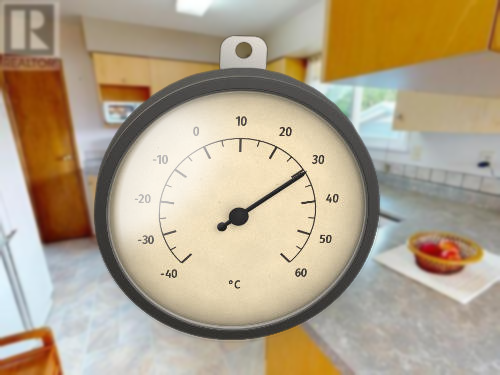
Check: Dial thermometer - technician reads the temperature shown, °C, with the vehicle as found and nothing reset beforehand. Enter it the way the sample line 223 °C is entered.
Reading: 30 °C
